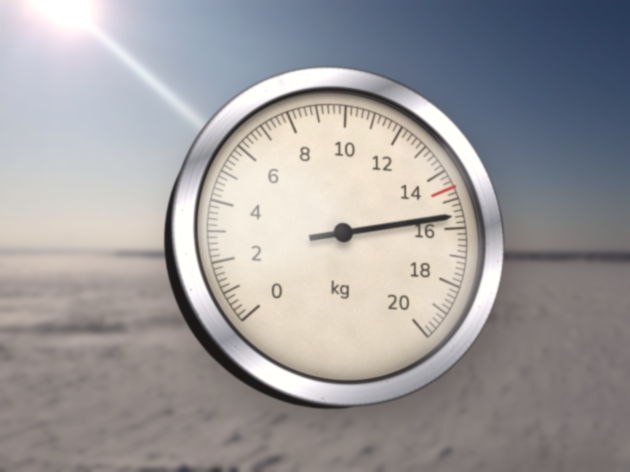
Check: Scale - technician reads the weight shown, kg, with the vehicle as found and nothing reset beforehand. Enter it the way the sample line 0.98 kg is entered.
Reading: 15.6 kg
